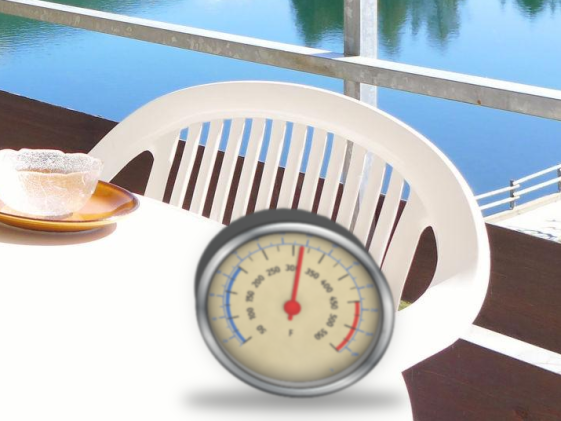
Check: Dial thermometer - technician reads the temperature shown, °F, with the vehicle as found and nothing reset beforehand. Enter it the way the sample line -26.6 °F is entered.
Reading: 312.5 °F
